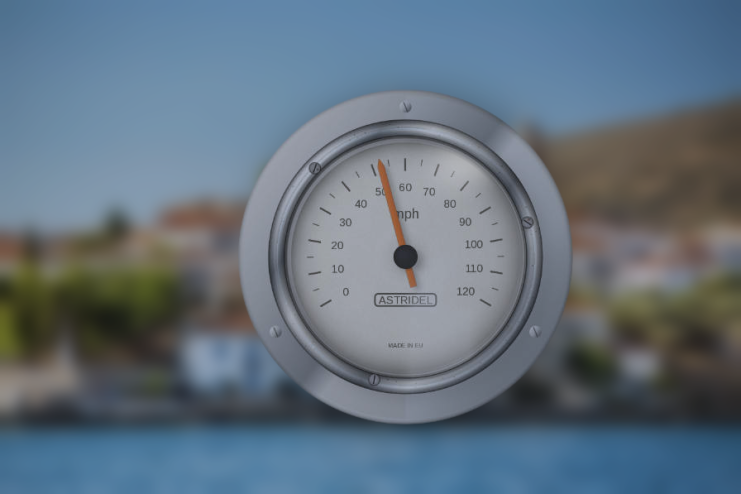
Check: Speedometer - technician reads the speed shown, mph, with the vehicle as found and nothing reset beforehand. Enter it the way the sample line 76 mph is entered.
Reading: 52.5 mph
